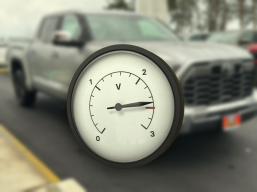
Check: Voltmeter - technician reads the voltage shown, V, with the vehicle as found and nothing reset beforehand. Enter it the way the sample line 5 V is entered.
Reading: 2.5 V
